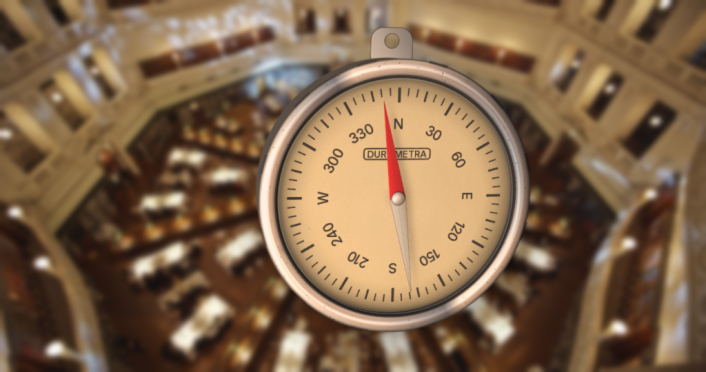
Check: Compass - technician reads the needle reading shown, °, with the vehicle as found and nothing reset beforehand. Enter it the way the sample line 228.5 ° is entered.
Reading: 350 °
